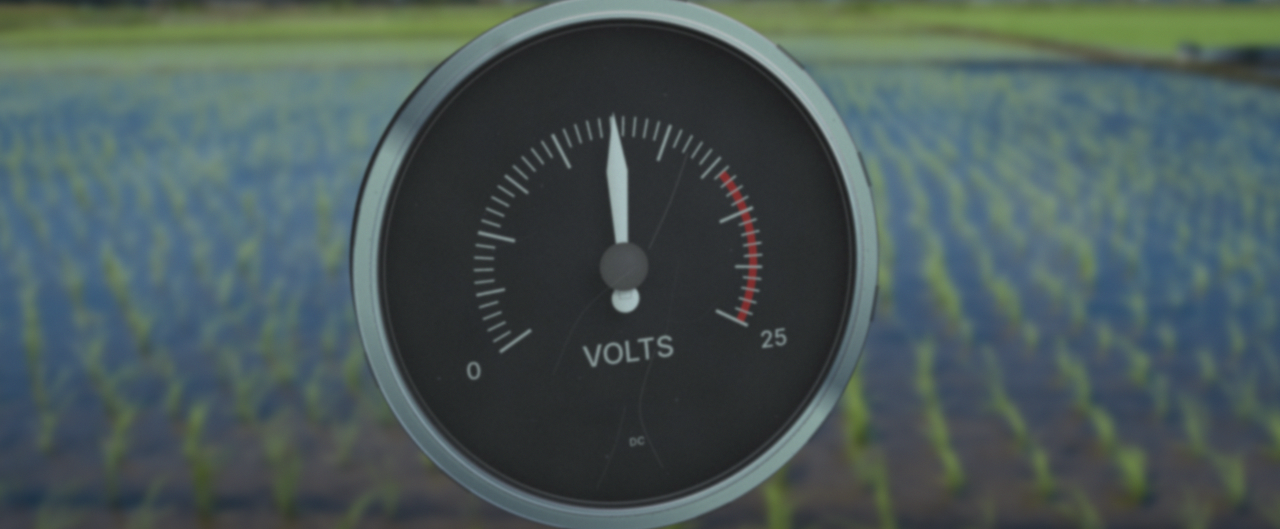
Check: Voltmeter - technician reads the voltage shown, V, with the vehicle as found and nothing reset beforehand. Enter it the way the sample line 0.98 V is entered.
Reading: 12.5 V
